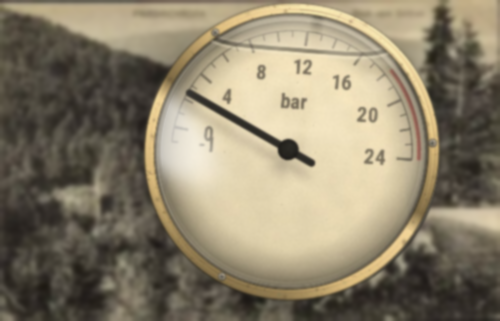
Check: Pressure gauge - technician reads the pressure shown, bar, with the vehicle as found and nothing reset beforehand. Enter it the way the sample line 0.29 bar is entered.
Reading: 2.5 bar
